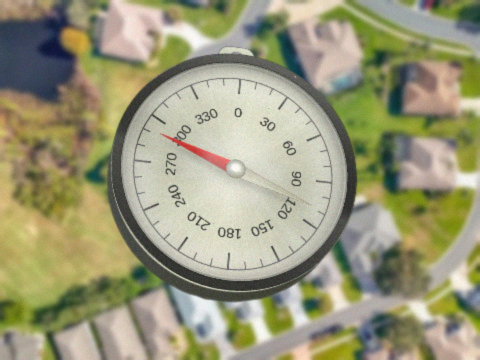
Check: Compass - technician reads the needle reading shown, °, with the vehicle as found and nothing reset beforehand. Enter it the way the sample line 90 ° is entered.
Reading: 290 °
